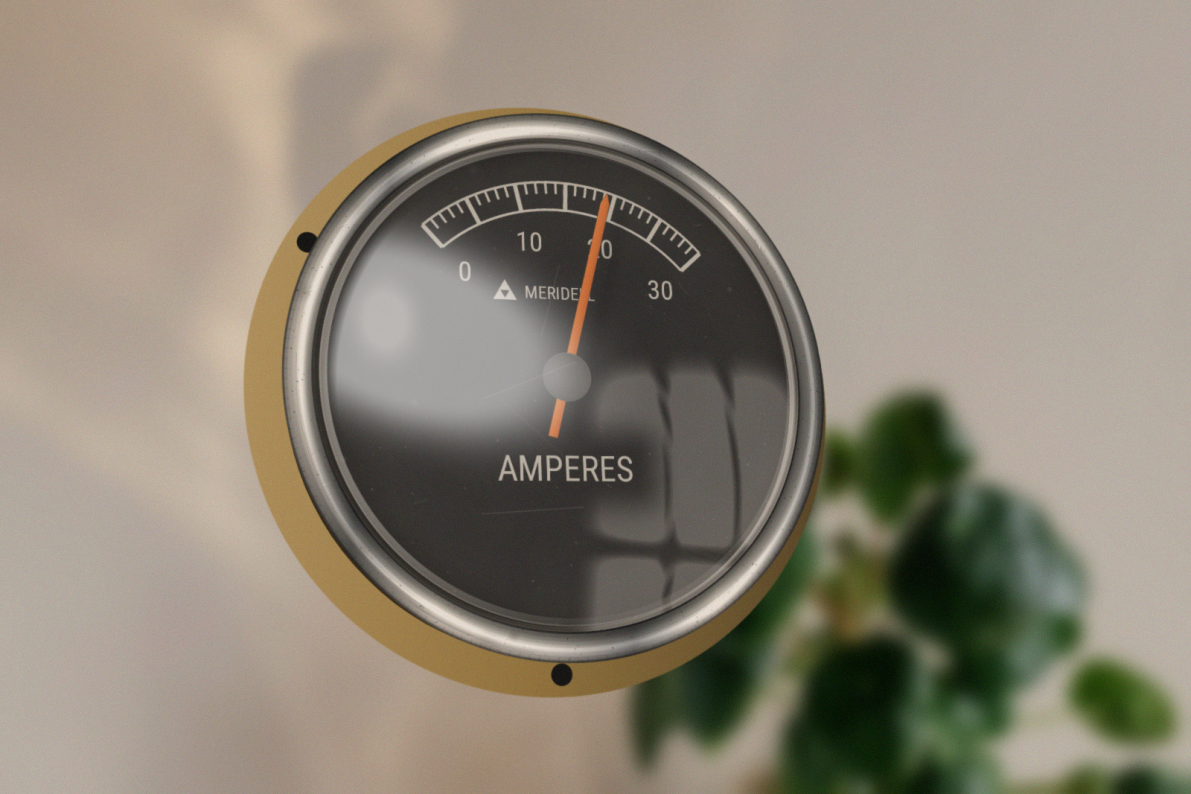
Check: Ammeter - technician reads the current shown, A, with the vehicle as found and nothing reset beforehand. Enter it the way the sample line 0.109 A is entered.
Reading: 19 A
